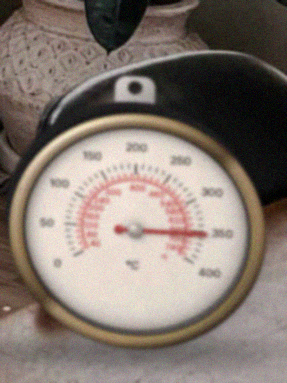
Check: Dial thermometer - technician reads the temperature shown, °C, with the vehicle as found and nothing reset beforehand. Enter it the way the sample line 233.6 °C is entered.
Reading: 350 °C
